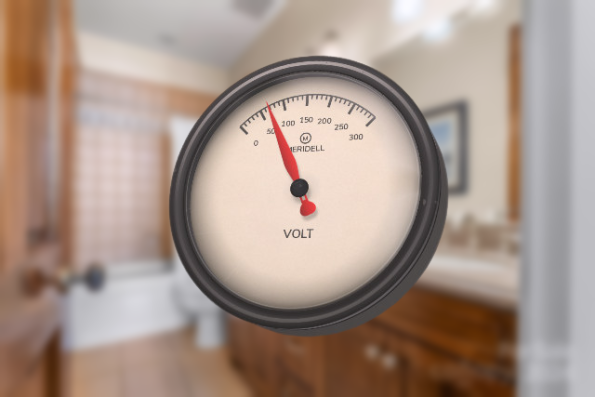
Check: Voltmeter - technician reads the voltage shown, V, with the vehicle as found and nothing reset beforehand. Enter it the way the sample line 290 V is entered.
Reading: 70 V
